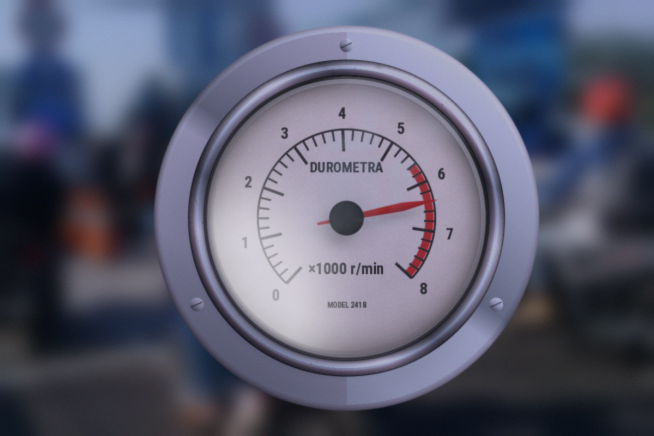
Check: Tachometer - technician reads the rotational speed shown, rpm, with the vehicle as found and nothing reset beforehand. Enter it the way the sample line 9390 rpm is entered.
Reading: 6400 rpm
